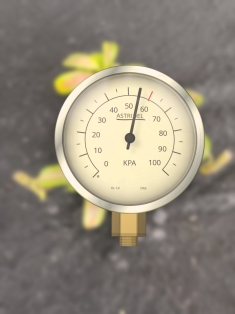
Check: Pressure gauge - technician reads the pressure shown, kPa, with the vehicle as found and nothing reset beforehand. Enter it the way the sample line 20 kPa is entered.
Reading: 55 kPa
